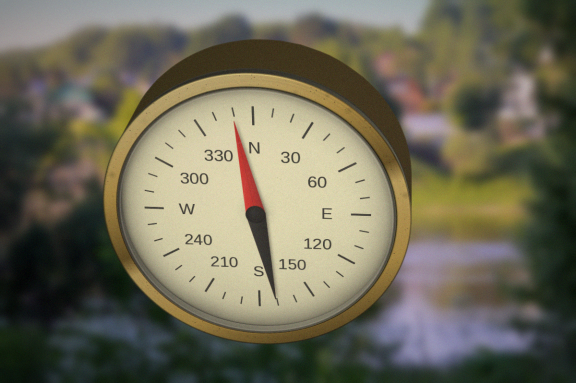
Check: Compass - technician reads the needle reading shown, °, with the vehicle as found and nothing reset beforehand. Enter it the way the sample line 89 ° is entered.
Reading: 350 °
